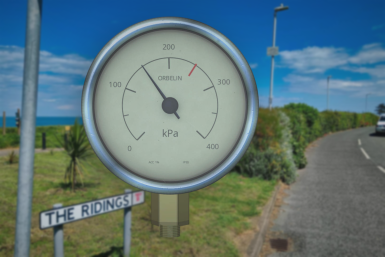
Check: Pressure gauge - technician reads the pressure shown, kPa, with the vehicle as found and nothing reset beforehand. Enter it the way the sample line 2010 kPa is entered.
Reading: 150 kPa
